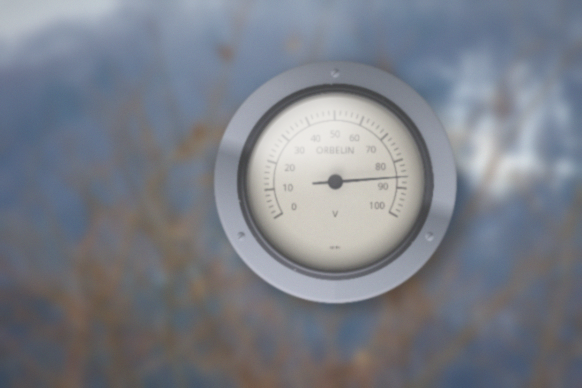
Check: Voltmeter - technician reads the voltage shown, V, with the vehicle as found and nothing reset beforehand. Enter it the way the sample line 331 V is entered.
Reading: 86 V
